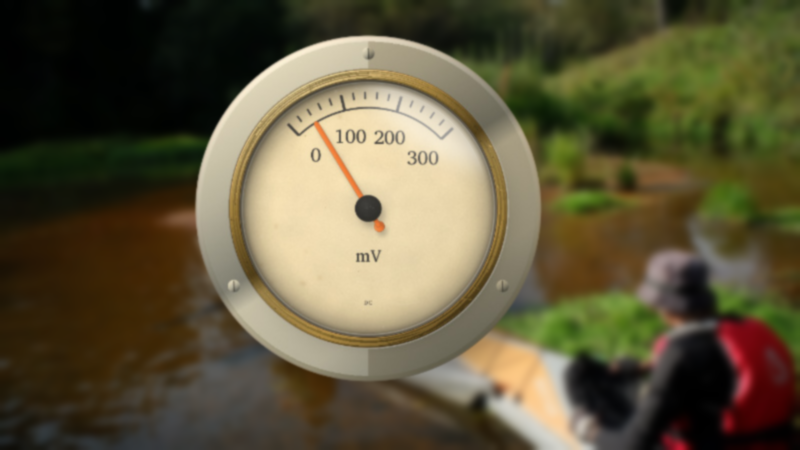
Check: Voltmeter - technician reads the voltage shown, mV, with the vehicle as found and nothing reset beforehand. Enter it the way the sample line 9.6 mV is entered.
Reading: 40 mV
